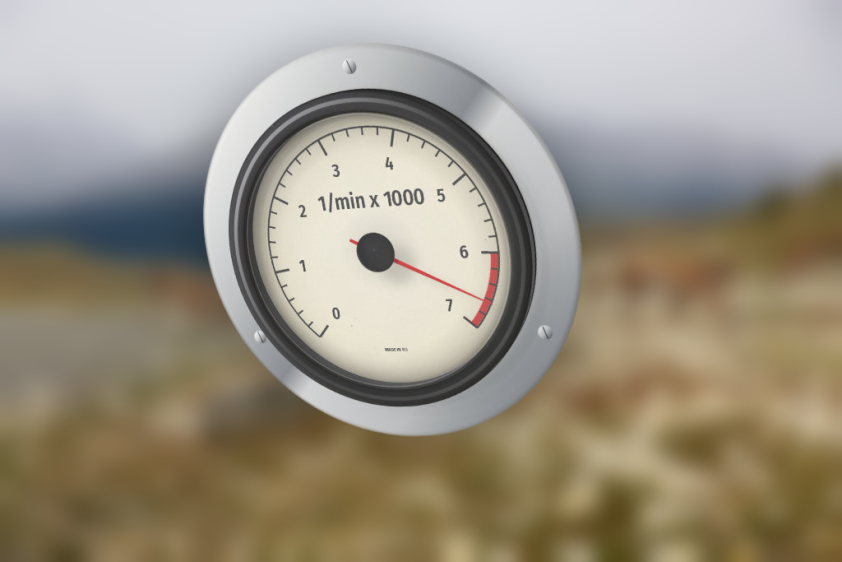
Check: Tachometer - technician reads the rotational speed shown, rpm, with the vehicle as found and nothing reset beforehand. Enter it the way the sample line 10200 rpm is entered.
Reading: 6600 rpm
